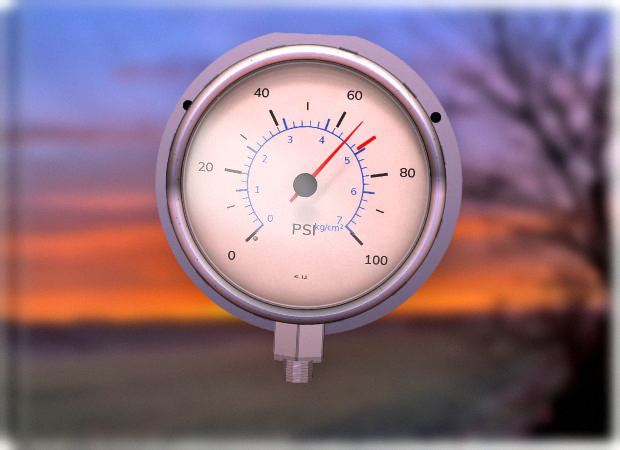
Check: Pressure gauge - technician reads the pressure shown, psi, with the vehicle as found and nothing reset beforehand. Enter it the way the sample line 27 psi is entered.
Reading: 65 psi
